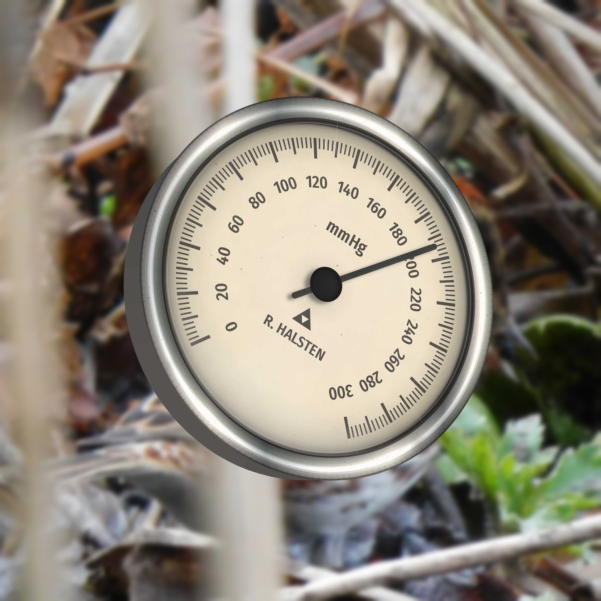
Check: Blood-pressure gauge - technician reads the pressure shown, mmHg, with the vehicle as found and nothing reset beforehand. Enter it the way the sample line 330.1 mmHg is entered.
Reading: 194 mmHg
